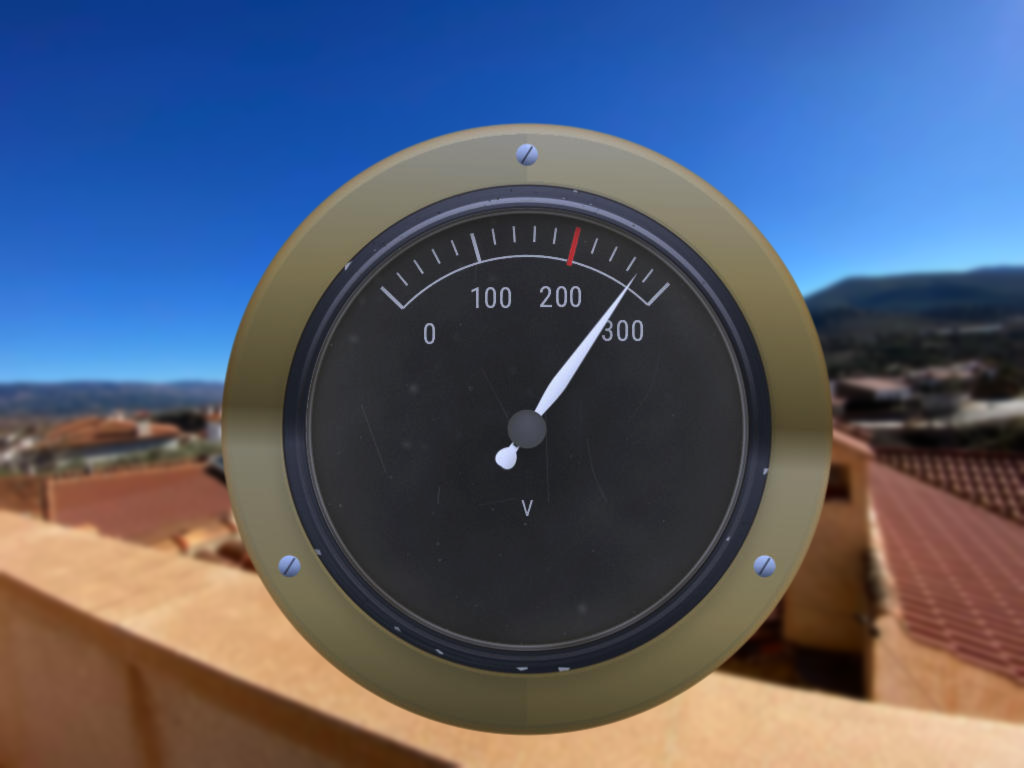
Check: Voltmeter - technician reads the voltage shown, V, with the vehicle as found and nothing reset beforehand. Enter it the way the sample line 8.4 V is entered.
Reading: 270 V
